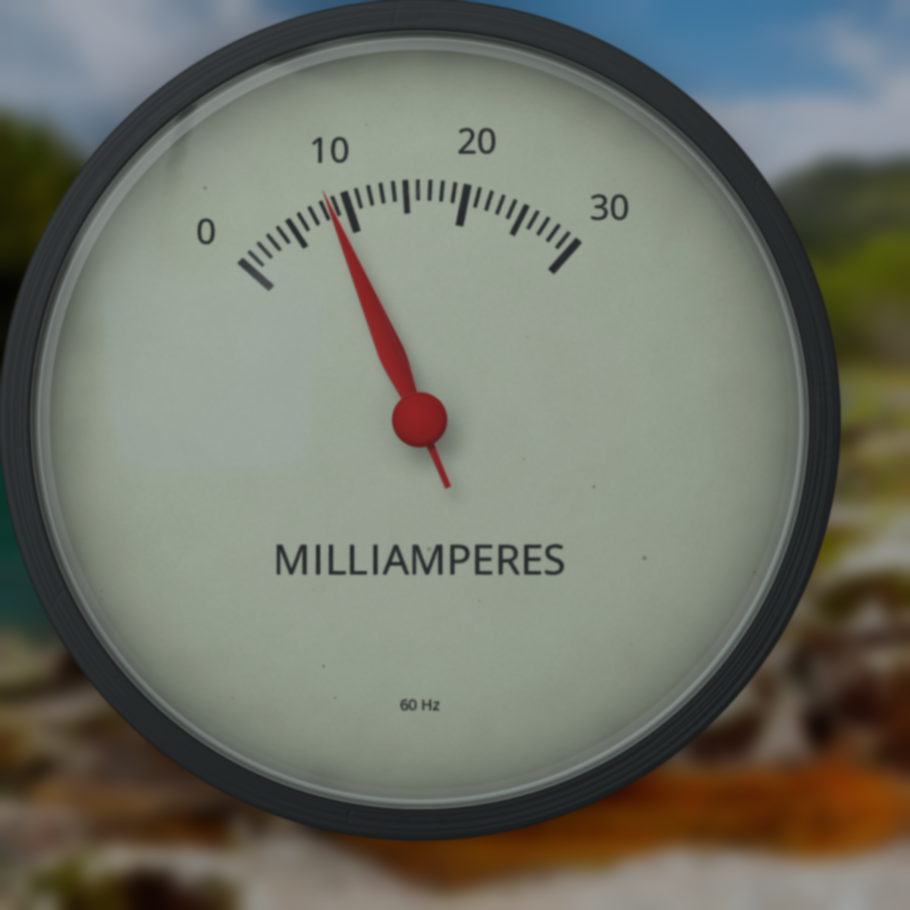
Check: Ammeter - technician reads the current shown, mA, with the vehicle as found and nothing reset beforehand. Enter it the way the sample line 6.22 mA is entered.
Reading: 8.5 mA
